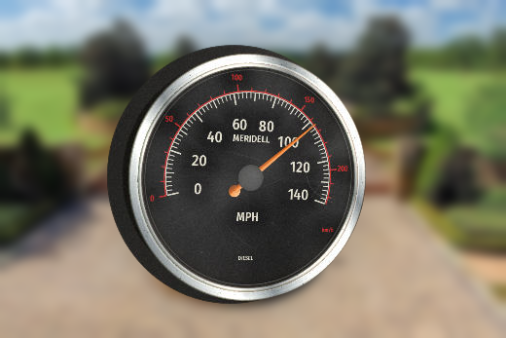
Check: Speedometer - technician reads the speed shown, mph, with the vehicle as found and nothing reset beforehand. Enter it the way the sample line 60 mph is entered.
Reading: 102 mph
